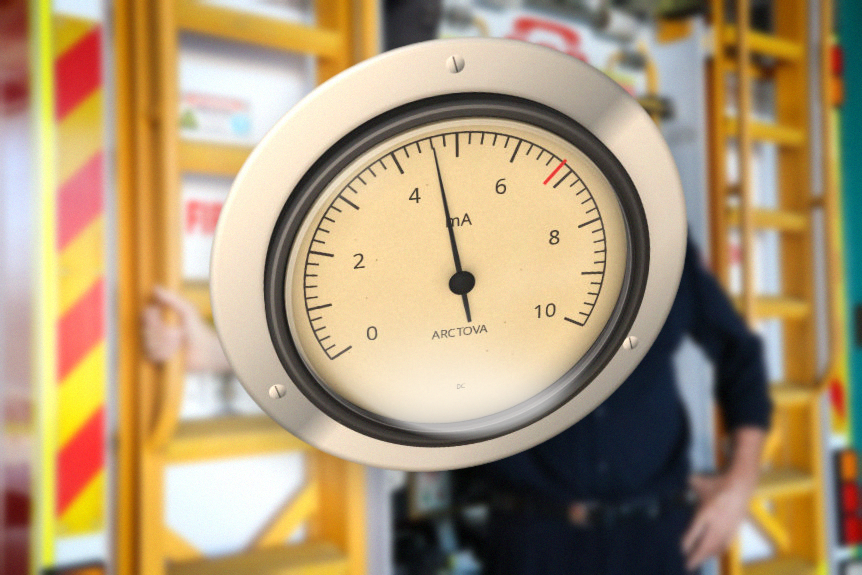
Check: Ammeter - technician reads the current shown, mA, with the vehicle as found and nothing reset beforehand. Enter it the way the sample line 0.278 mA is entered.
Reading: 4.6 mA
